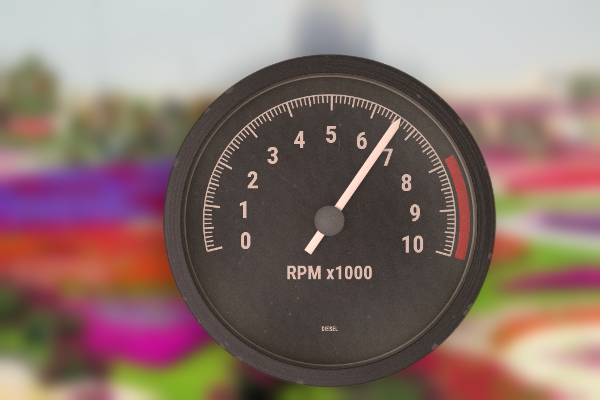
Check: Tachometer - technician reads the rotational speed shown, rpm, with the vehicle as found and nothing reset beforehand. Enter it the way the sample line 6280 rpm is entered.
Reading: 6600 rpm
